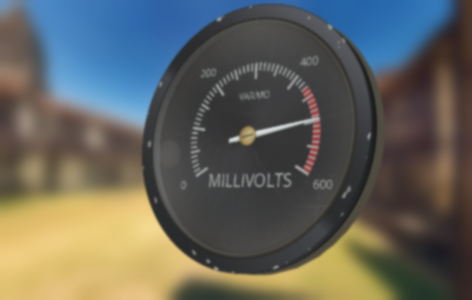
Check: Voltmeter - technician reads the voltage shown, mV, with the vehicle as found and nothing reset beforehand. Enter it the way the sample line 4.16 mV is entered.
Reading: 500 mV
